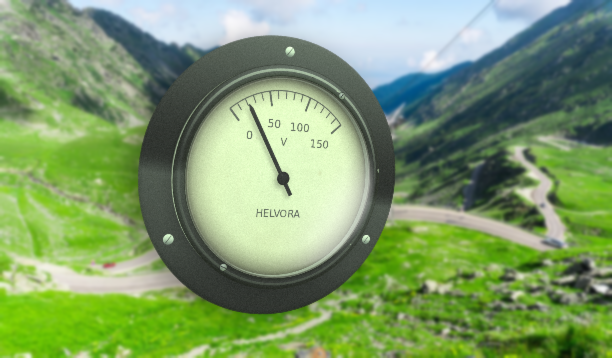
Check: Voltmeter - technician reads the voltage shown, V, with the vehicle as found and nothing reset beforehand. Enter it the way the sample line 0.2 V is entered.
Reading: 20 V
